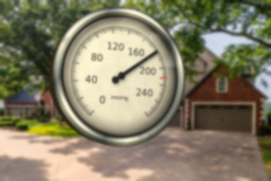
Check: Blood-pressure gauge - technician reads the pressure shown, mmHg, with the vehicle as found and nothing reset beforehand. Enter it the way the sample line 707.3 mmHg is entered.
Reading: 180 mmHg
